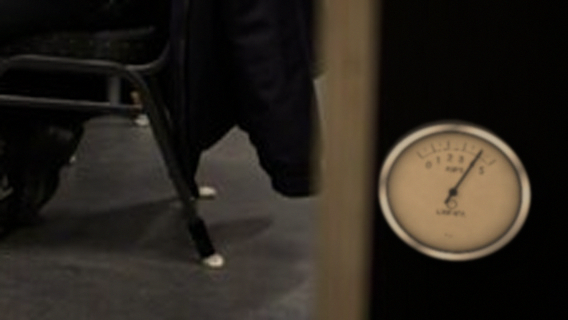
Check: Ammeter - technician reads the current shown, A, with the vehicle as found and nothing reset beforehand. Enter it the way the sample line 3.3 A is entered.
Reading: 4 A
